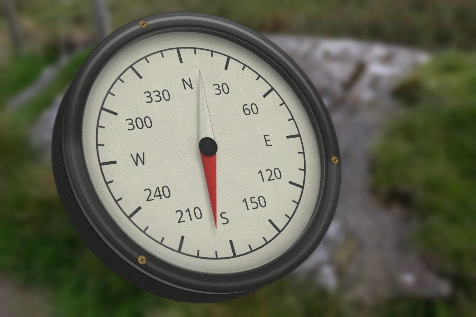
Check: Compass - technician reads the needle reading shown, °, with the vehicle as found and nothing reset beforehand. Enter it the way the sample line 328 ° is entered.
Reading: 190 °
